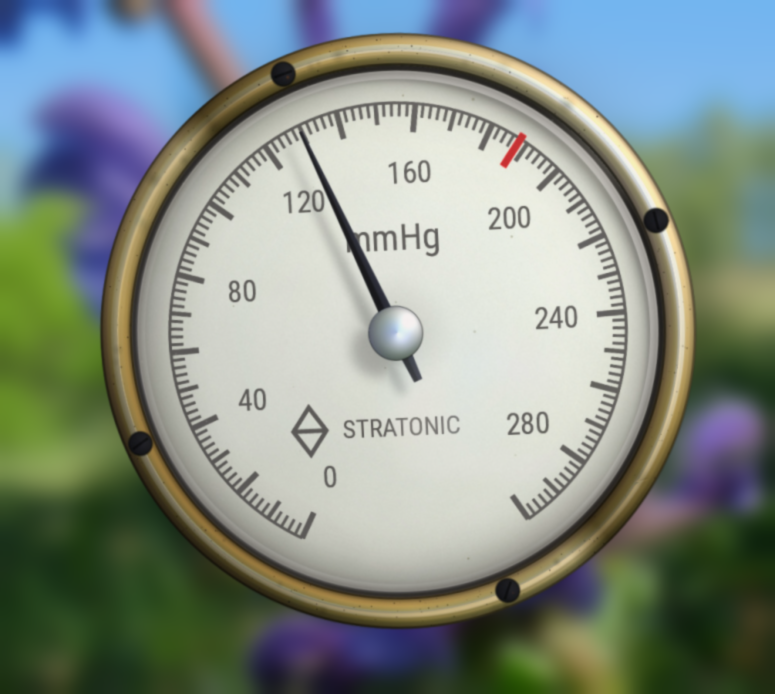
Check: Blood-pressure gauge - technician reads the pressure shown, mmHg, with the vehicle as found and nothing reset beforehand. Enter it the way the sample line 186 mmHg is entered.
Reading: 130 mmHg
